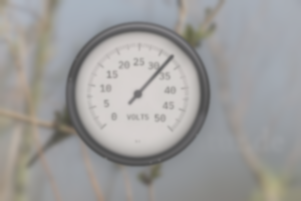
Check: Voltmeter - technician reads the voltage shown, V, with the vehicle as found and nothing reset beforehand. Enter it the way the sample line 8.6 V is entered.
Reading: 32.5 V
